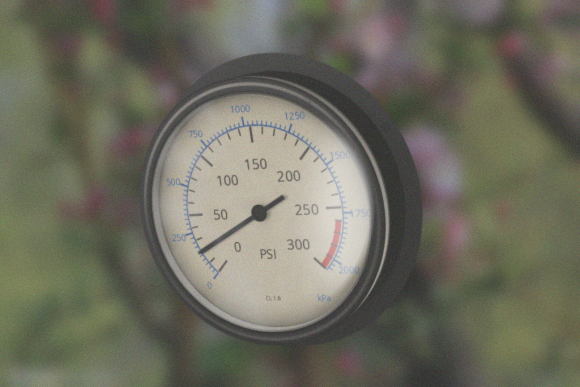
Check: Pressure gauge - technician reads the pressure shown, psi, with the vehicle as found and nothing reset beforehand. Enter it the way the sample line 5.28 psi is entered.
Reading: 20 psi
